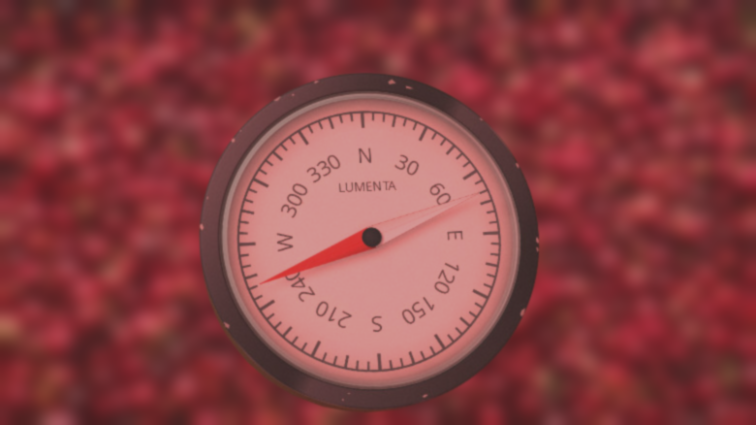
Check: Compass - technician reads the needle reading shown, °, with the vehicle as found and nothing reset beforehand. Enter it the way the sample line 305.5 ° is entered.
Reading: 250 °
